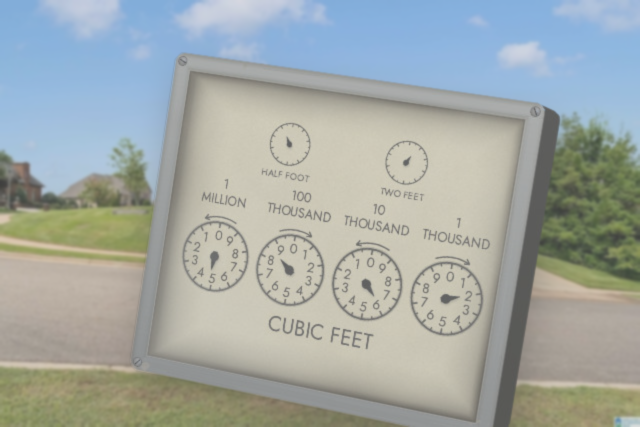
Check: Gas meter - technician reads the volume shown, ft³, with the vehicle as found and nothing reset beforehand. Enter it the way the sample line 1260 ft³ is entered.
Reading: 486200 ft³
